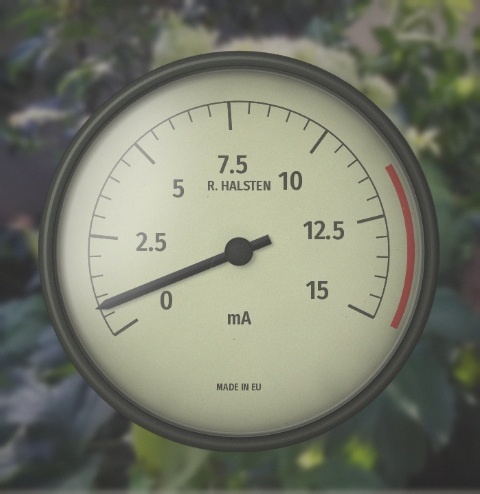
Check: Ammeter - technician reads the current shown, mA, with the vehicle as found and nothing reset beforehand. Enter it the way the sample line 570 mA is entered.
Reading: 0.75 mA
